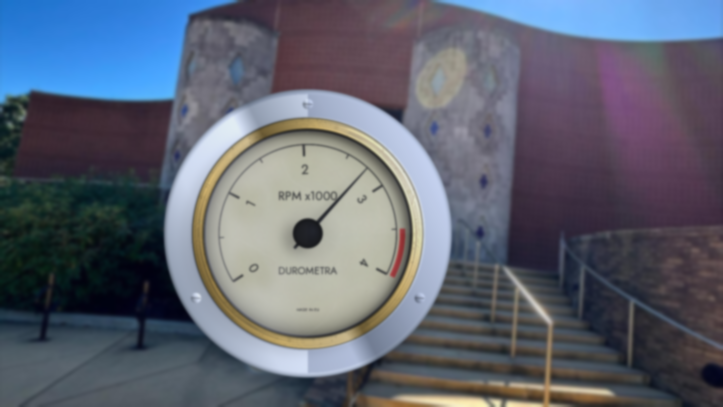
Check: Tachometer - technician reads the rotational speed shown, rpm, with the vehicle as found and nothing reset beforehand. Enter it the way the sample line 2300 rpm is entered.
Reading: 2750 rpm
